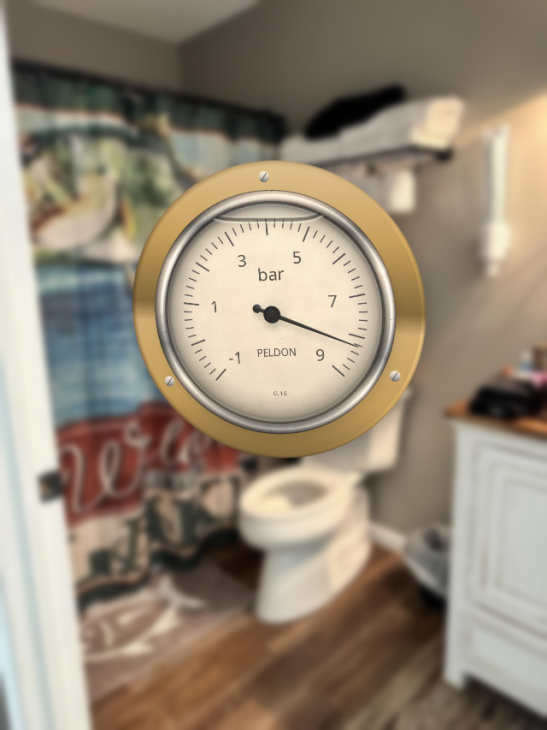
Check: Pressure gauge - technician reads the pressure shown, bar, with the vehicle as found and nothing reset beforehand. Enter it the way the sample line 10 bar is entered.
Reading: 8.2 bar
